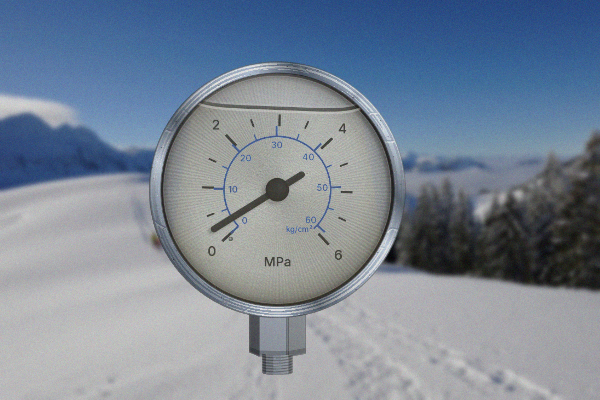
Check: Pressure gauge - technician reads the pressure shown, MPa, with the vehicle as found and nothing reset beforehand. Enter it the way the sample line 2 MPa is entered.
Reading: 0.25 MPa
